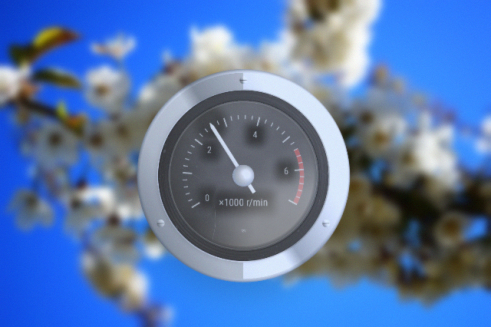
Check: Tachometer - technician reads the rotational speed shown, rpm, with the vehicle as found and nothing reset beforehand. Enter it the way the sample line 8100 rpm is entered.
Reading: 2600 rpm
